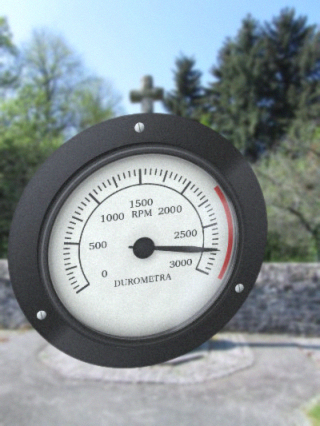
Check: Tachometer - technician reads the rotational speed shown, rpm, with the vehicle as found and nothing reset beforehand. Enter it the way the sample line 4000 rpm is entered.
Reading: 2750 rpm
